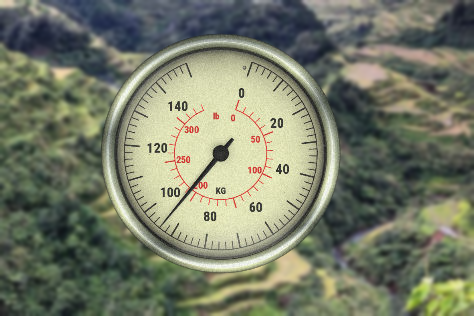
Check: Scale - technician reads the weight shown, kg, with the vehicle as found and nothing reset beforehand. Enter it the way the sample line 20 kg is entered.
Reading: 94 kg
